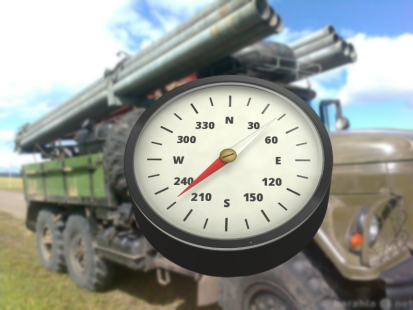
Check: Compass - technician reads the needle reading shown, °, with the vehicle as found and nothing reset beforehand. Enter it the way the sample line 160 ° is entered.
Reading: 225 °
